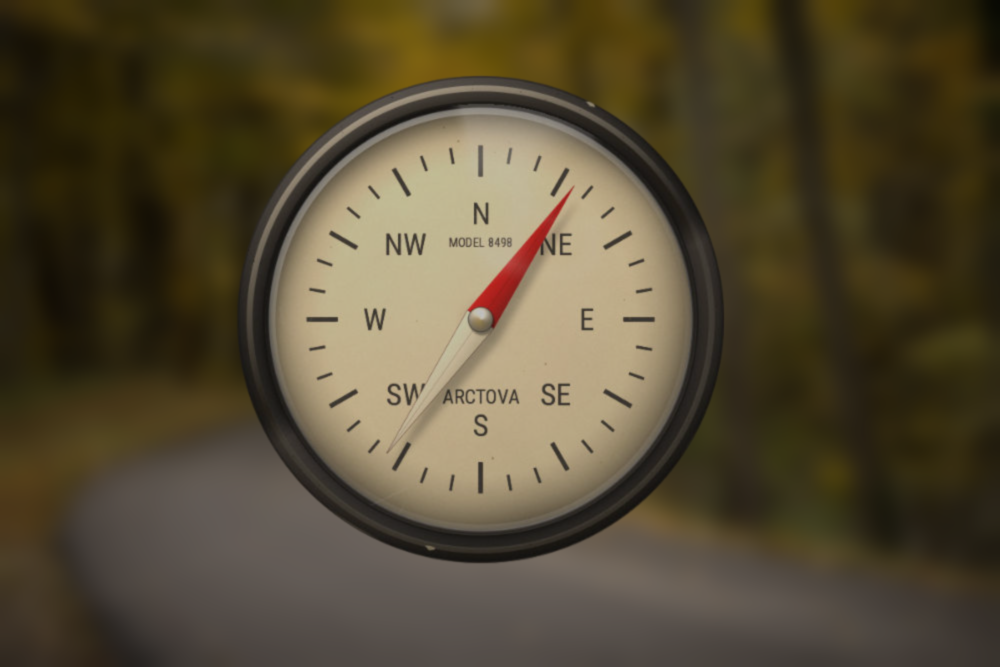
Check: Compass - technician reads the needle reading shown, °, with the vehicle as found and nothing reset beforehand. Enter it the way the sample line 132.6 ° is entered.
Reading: 35 °
